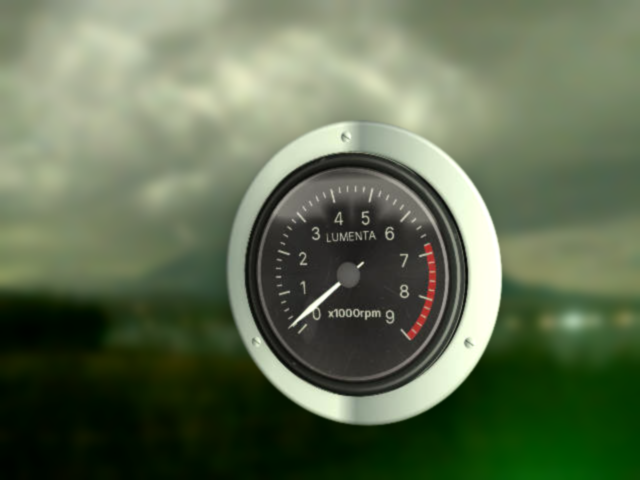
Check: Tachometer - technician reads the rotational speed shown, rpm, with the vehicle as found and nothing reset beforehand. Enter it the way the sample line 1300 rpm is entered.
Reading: 200 rpm
